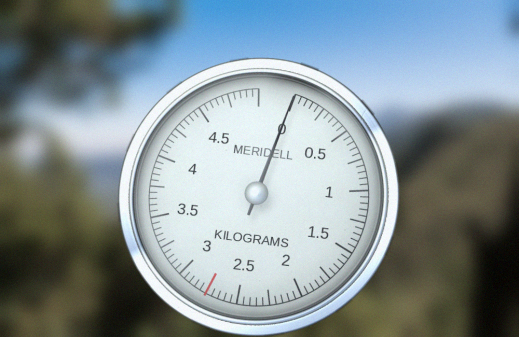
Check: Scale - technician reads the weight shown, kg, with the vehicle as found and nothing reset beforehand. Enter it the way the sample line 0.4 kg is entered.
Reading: 0 kg
